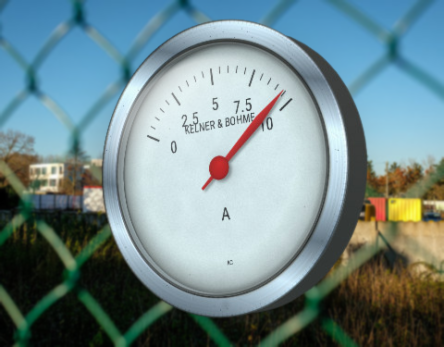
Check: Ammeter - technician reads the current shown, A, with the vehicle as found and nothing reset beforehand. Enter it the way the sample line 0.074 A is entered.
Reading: 9.5 A
